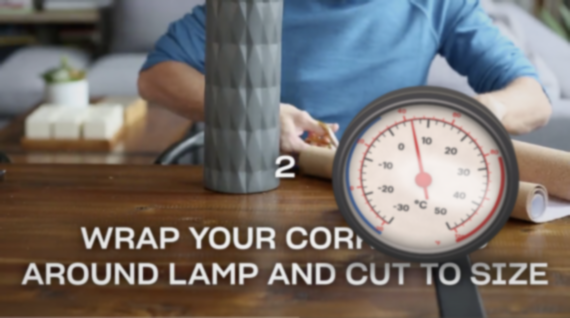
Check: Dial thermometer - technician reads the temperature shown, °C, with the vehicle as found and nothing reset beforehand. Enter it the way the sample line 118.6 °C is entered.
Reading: 6 °C
